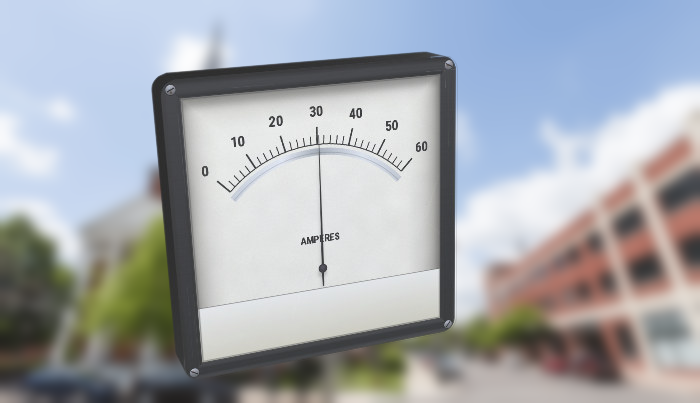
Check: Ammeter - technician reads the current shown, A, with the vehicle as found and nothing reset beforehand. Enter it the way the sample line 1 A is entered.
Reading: 30 A
